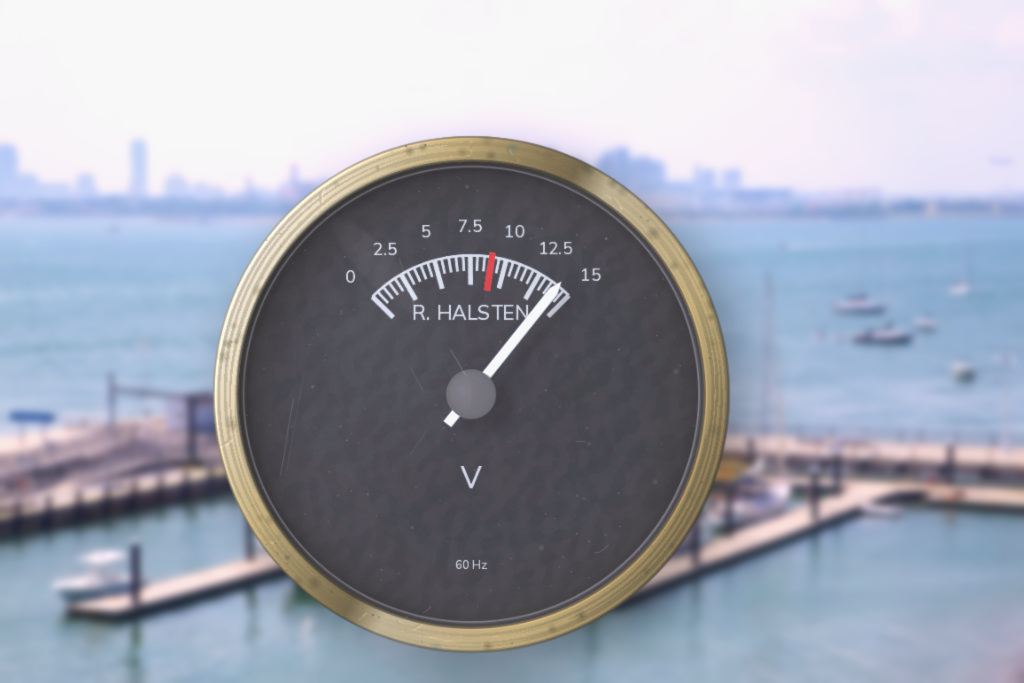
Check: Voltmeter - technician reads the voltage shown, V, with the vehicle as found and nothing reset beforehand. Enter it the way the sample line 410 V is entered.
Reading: 14 V
